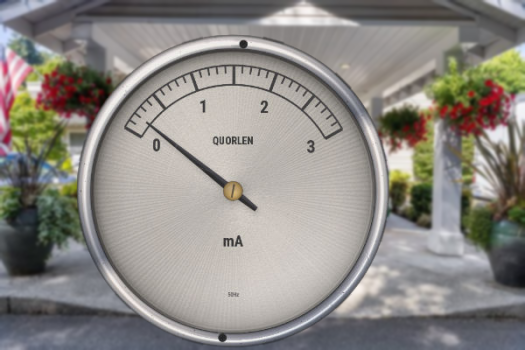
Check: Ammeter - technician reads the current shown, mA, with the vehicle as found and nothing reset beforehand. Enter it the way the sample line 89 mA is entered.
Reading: 0.2 mA
